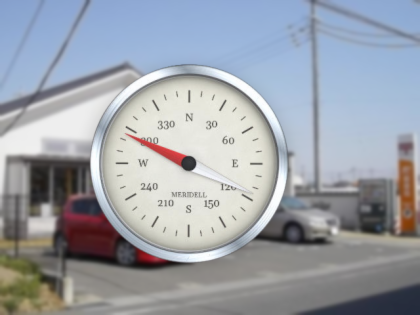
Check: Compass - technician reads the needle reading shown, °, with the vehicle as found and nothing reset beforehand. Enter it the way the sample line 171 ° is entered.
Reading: 295 °
